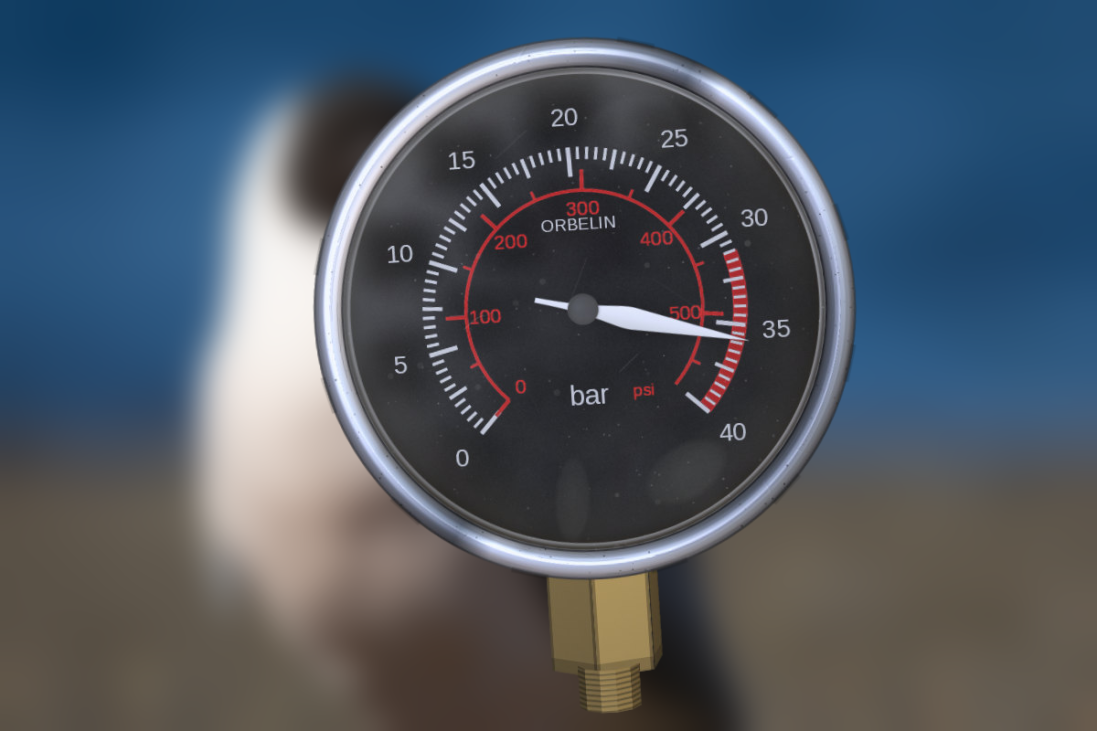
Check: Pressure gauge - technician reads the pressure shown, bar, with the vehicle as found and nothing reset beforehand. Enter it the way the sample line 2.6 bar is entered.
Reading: 35.75 bar
